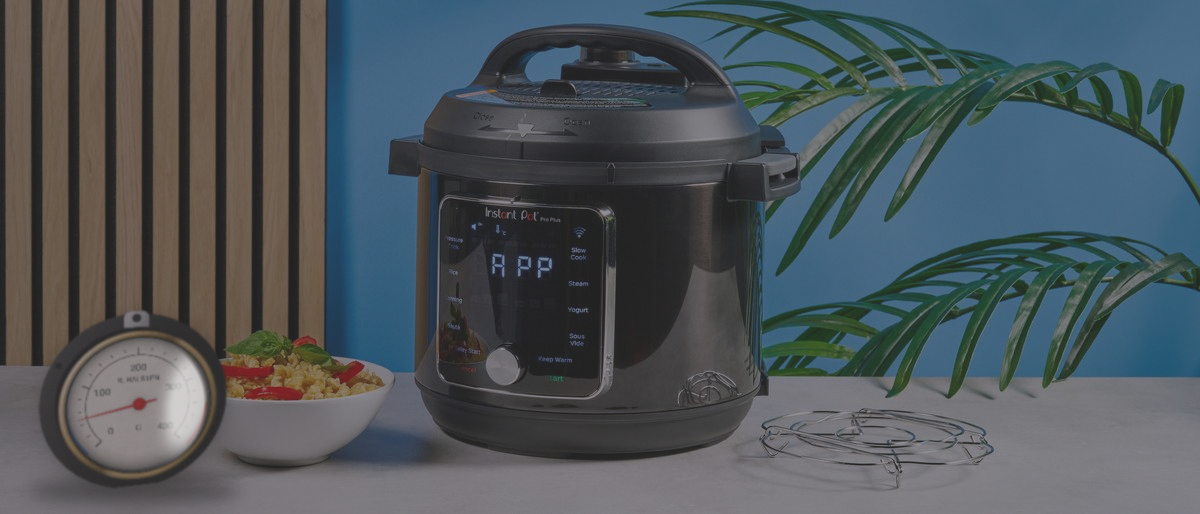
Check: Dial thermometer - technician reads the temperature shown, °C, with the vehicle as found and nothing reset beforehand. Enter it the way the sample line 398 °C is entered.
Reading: 50 °C
